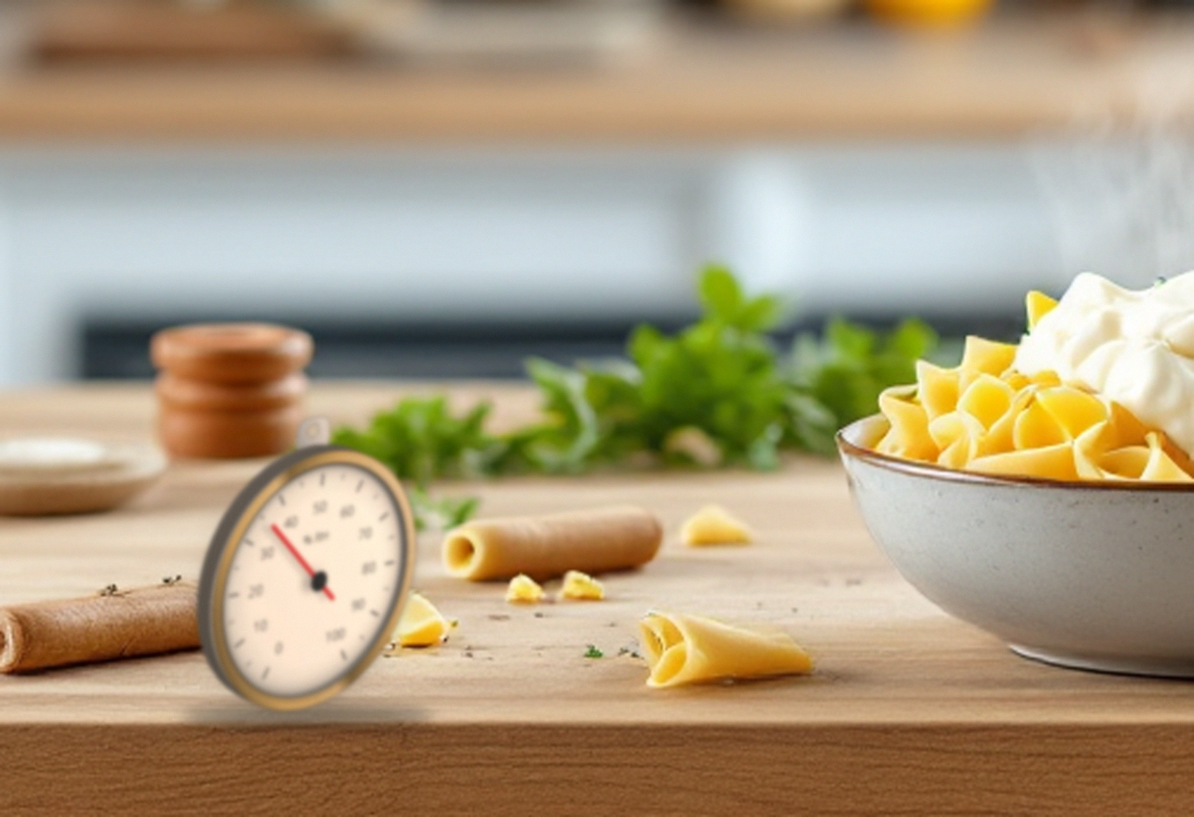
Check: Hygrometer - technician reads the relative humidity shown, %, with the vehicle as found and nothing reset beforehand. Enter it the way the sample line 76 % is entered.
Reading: 35 %
